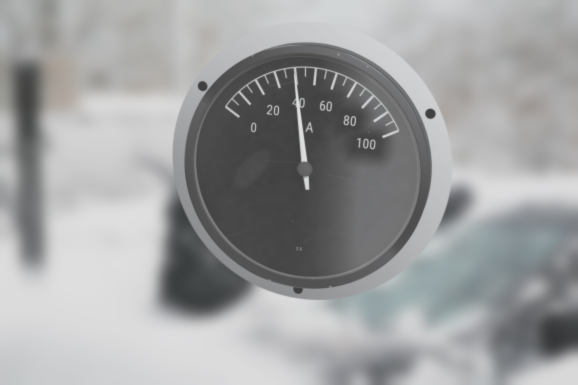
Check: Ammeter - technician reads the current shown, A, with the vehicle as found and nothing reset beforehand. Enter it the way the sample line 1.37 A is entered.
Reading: 40 A
